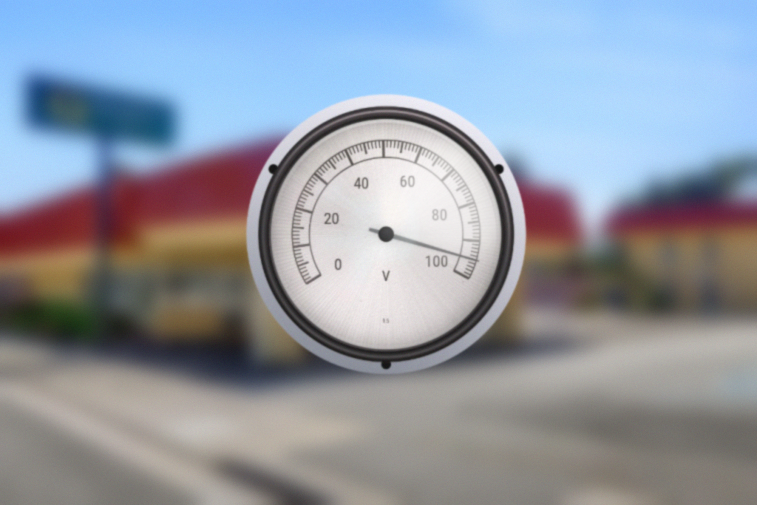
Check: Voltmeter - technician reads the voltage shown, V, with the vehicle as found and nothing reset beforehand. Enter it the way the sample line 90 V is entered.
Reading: 95 V
